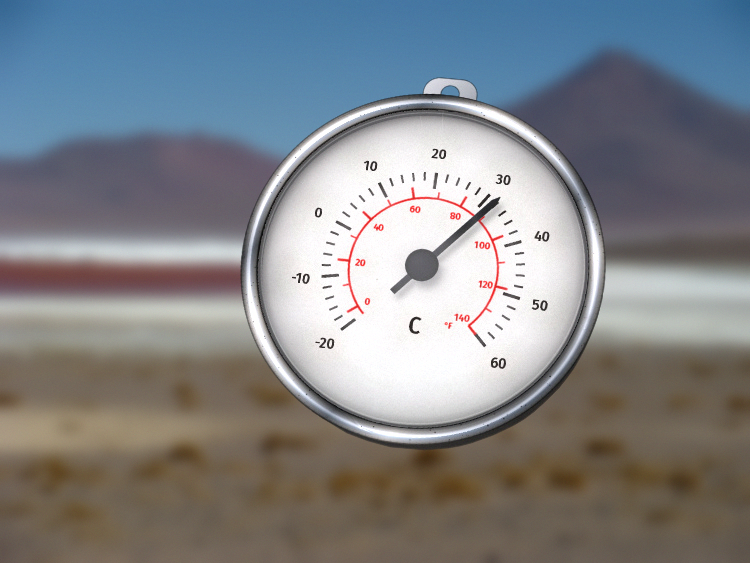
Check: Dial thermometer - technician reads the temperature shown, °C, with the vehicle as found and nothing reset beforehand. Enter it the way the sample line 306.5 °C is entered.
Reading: 32 °C
